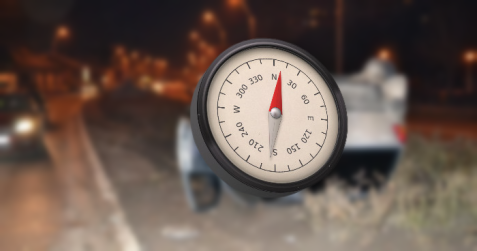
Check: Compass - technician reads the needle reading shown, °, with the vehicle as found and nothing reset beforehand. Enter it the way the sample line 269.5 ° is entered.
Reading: 7.5 °
